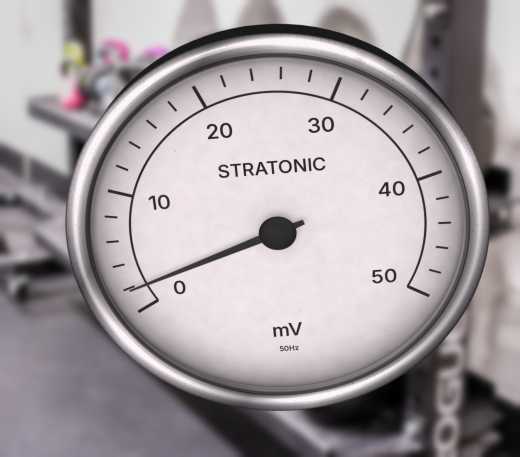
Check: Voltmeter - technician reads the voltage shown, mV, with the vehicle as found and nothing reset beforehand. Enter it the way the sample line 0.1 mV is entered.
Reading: 2 mV
